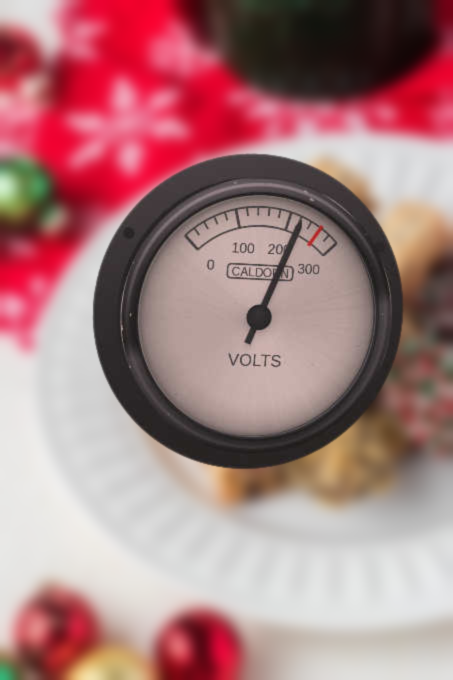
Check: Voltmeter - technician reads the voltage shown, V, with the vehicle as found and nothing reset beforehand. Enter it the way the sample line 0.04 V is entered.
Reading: 220 V
